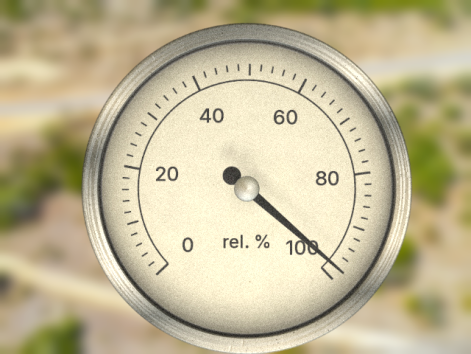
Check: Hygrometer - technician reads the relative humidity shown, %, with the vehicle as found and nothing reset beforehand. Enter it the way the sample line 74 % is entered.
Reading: 98 %
